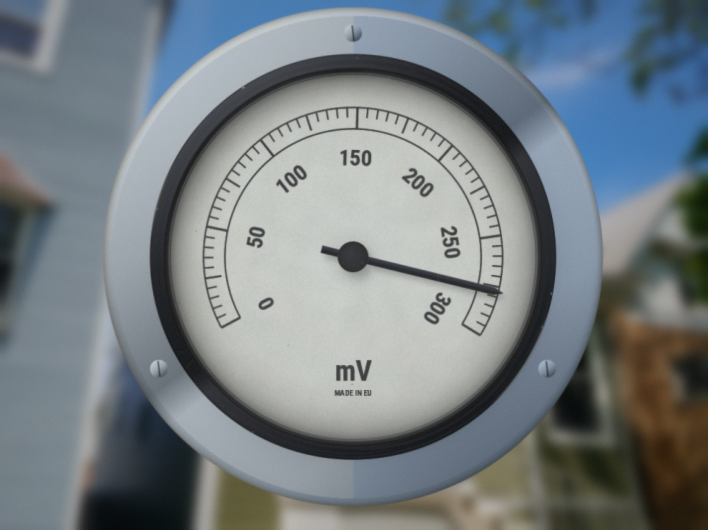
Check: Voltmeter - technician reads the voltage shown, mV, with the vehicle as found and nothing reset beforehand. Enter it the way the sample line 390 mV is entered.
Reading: 277.5 mV
